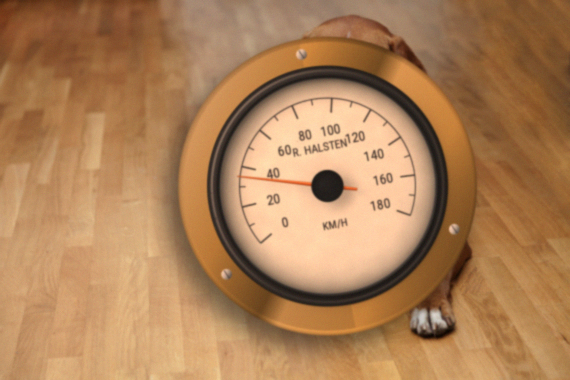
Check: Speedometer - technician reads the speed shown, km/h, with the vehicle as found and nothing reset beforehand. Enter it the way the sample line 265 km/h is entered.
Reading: 35 km/h
